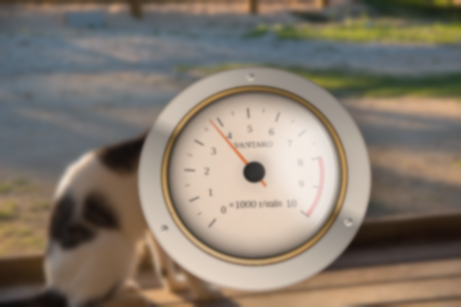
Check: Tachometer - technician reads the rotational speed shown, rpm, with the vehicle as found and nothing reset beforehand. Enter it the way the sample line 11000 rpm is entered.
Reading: 3750 rpm
